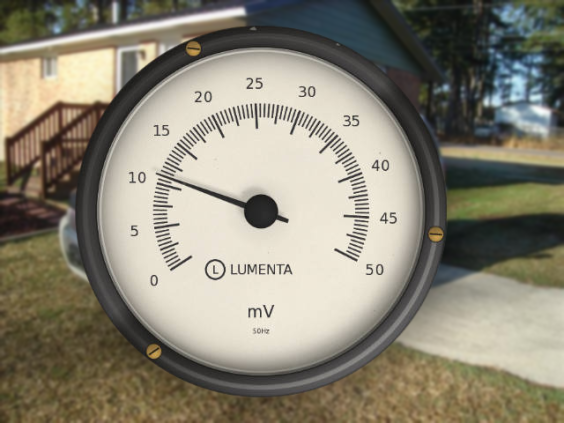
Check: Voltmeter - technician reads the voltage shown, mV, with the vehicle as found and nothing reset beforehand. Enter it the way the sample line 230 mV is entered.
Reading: 11 mV
